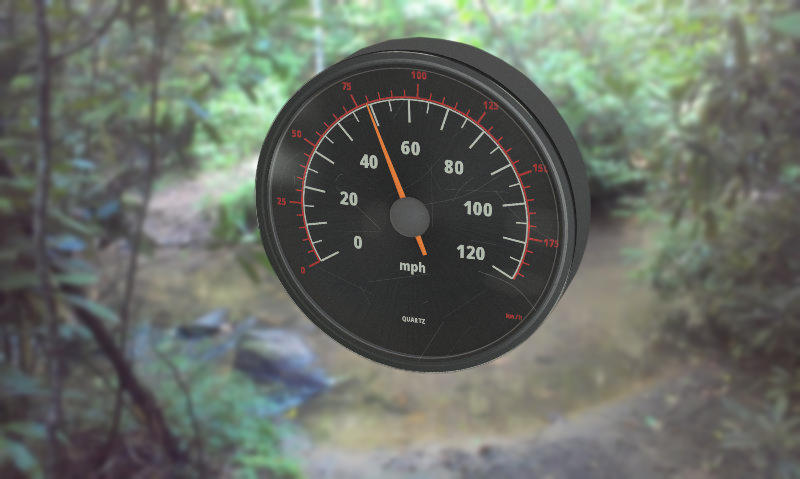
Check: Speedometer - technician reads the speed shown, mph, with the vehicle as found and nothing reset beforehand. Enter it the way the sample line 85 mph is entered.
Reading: 50 mph
